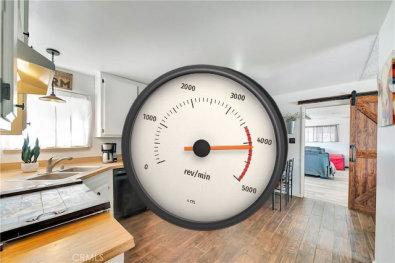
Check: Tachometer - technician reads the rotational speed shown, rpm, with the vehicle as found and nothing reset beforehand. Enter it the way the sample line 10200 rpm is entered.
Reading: 4100 rpm
